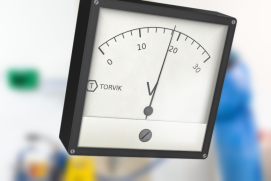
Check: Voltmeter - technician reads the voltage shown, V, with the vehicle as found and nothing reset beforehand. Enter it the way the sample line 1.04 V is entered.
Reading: 18 V
